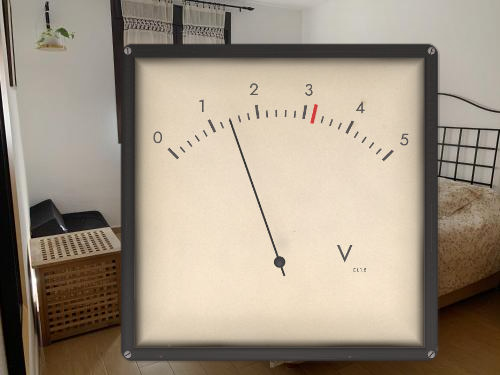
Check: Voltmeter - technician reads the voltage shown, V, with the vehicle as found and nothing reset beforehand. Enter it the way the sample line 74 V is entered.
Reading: 1.4 V
